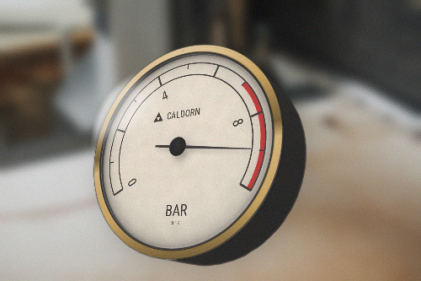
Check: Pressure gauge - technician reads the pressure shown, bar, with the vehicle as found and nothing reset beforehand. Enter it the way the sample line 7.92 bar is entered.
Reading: 9 bar
